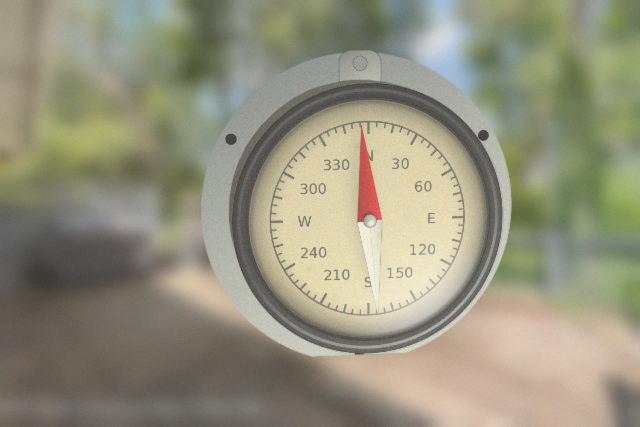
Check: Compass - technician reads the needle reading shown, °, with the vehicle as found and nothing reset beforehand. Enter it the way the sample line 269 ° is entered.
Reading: 355 °
